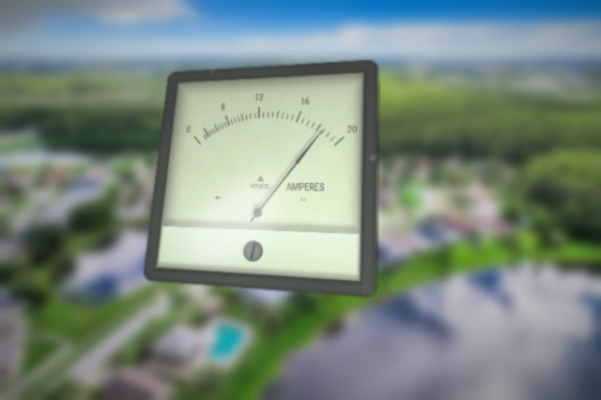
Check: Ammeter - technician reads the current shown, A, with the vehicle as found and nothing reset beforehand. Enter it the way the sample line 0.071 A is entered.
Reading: 18.5 A
